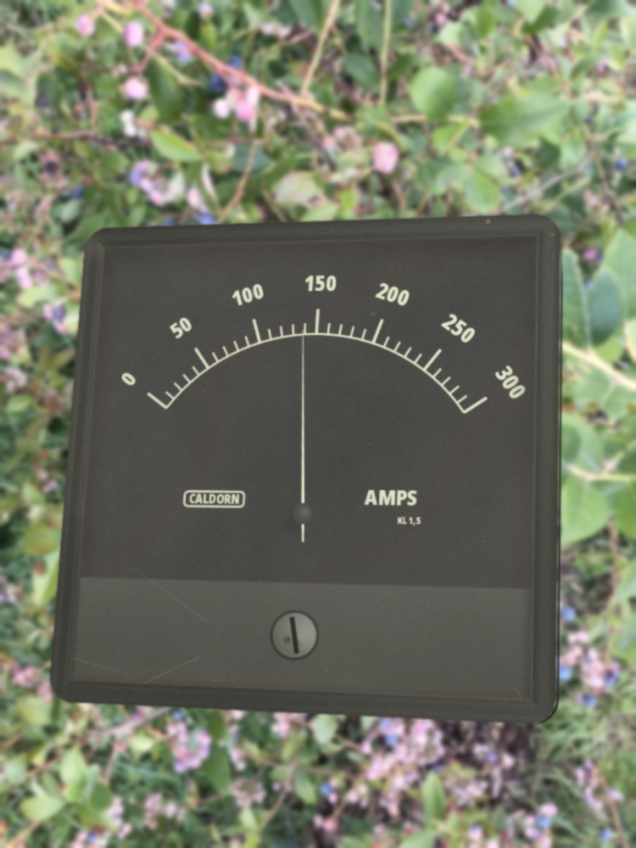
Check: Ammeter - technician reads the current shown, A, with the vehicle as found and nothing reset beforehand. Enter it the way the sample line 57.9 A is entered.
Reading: 140 A
